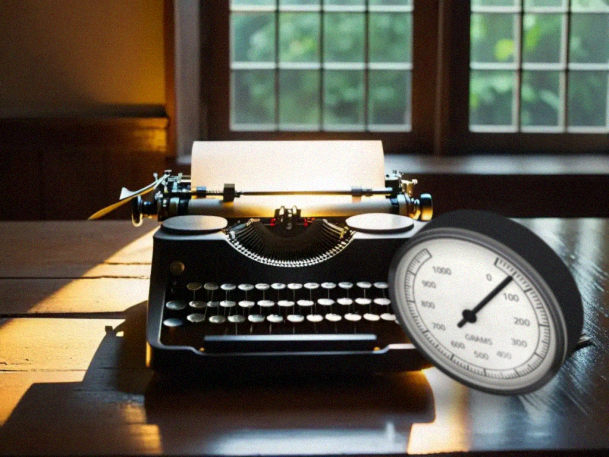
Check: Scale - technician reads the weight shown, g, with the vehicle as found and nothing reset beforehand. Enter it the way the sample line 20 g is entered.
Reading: 50 g
